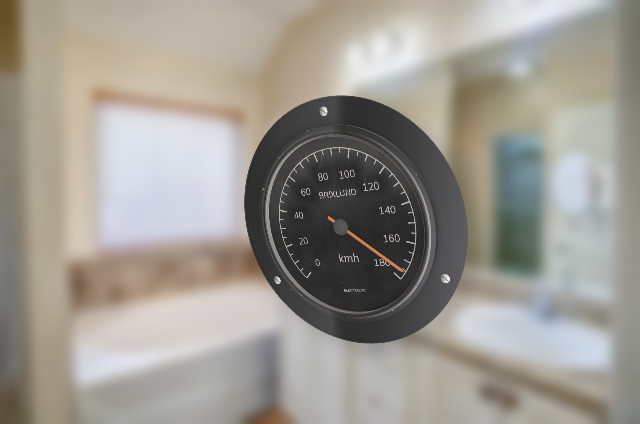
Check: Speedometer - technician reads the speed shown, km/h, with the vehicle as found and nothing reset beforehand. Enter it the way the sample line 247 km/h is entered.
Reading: 175 km/h
